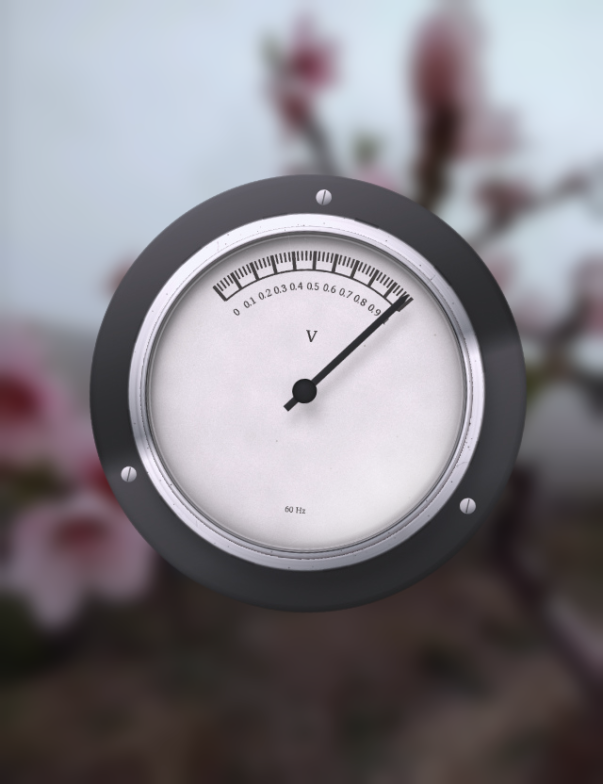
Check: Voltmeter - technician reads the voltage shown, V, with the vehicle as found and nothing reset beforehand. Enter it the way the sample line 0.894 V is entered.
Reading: 0.98 V
